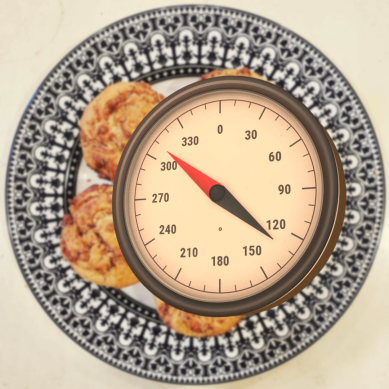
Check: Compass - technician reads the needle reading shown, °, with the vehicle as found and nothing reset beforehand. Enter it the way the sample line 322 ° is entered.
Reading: 310 °
